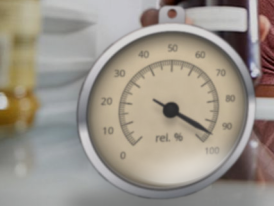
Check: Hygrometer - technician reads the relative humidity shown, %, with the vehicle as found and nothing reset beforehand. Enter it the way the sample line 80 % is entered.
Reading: 95 %
